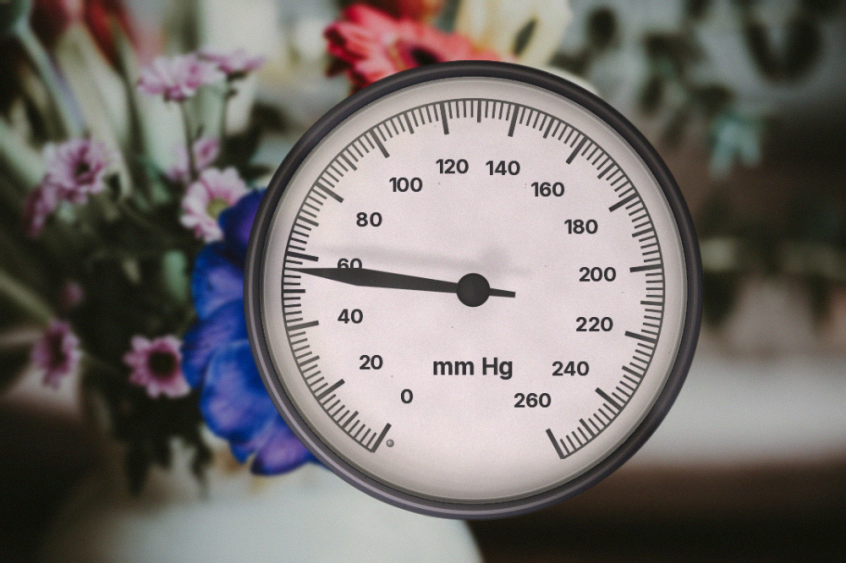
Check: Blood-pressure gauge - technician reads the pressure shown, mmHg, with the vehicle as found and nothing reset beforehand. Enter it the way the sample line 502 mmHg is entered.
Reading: 56 mmHg
